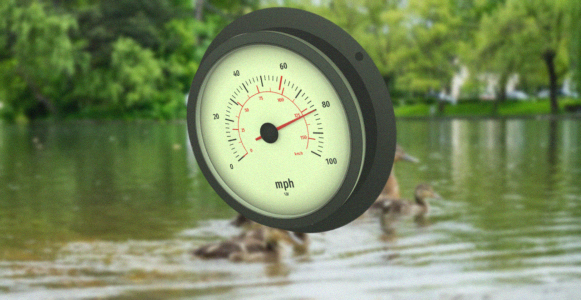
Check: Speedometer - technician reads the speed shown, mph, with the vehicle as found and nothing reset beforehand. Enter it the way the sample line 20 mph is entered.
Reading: 80 mph
